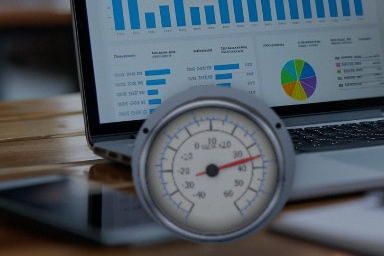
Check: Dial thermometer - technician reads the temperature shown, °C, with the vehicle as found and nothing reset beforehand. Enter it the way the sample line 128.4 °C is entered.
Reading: 35 °C
